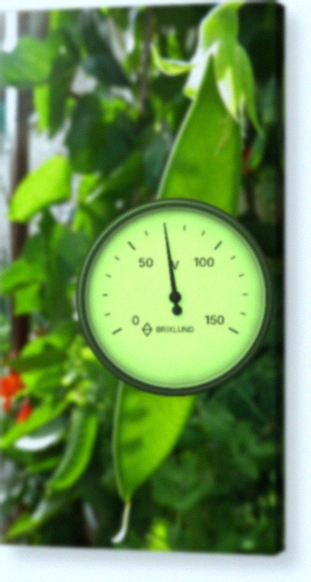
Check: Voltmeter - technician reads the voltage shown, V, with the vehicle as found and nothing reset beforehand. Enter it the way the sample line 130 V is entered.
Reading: 70 V
